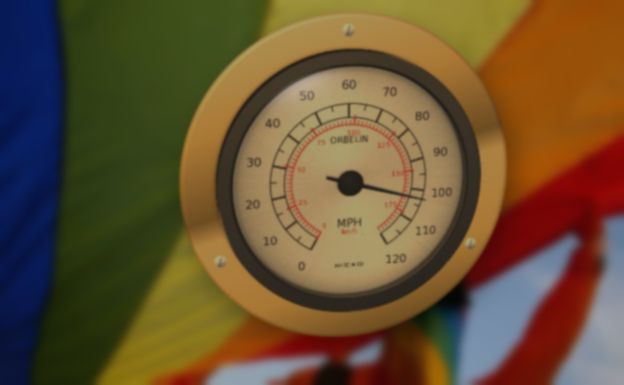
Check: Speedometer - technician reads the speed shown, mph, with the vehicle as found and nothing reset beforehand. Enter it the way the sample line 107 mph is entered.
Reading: 102.5 mph
